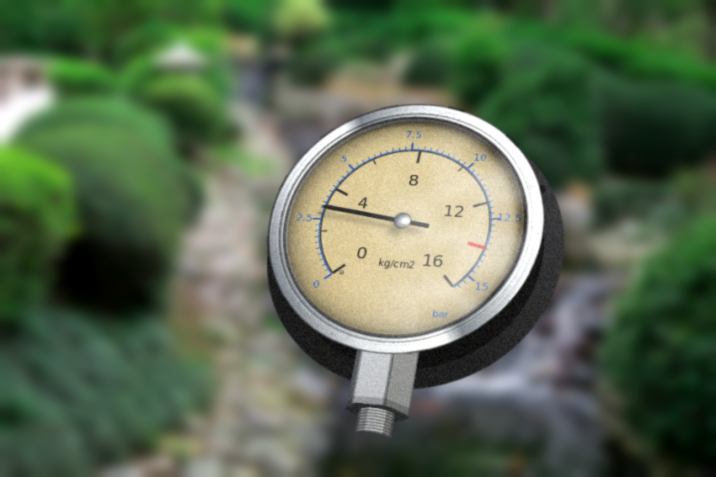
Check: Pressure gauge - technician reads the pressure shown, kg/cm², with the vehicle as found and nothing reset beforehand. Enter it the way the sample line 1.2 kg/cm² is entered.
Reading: 3 kg/cm²
